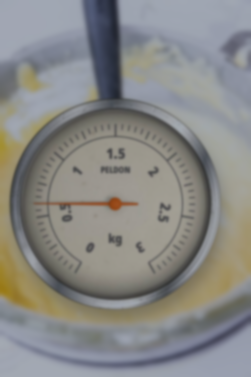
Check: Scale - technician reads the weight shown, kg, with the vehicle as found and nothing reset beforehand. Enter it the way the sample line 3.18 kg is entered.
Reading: 0.6 kg
